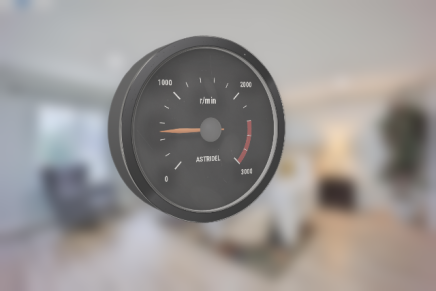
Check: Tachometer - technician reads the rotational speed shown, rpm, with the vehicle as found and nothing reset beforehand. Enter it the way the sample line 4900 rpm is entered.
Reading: 500 rpm
